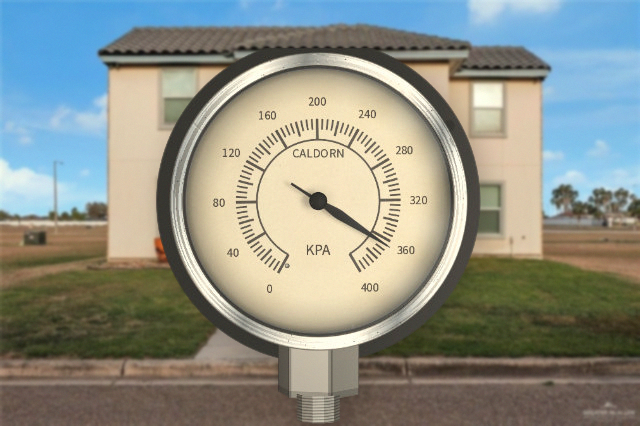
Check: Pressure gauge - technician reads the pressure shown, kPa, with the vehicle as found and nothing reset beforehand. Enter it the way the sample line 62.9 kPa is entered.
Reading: 365 kPa
